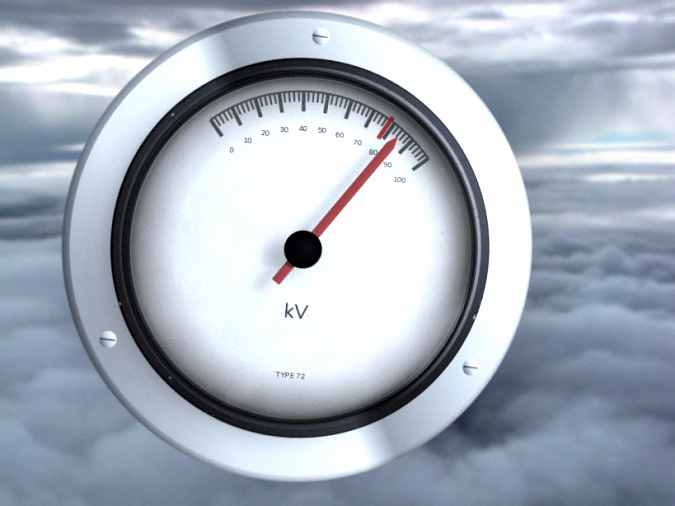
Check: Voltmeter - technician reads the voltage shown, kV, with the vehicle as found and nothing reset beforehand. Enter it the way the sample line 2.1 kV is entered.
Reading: 84 kV
